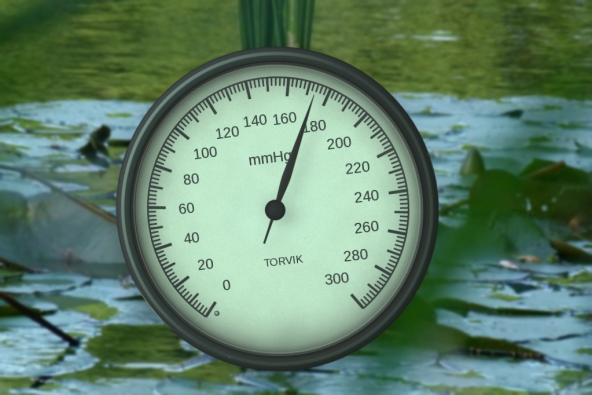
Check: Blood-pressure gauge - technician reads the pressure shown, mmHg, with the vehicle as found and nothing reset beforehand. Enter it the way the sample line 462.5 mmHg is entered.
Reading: 174 mmHg
